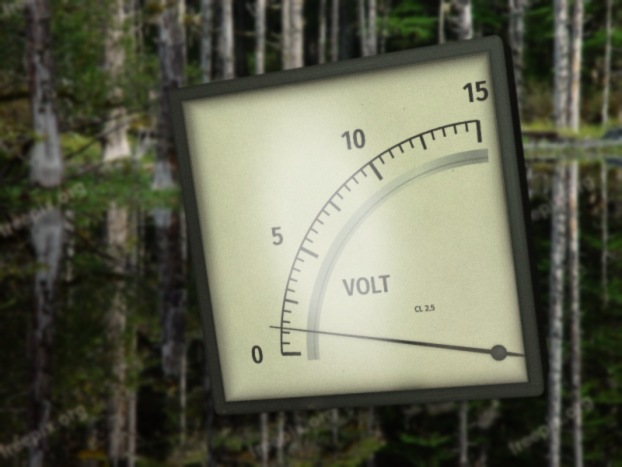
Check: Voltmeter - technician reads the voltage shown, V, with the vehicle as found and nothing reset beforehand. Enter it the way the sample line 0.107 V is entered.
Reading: 1.25 V
